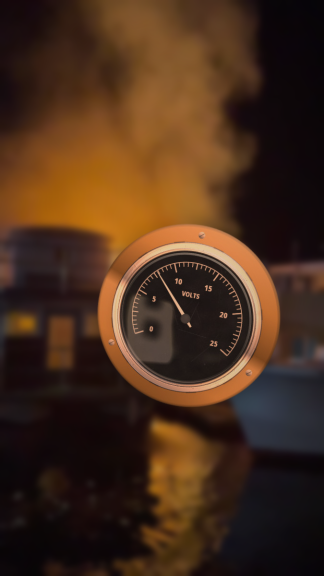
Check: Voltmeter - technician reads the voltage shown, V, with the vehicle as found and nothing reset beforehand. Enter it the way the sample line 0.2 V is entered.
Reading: 8 V
